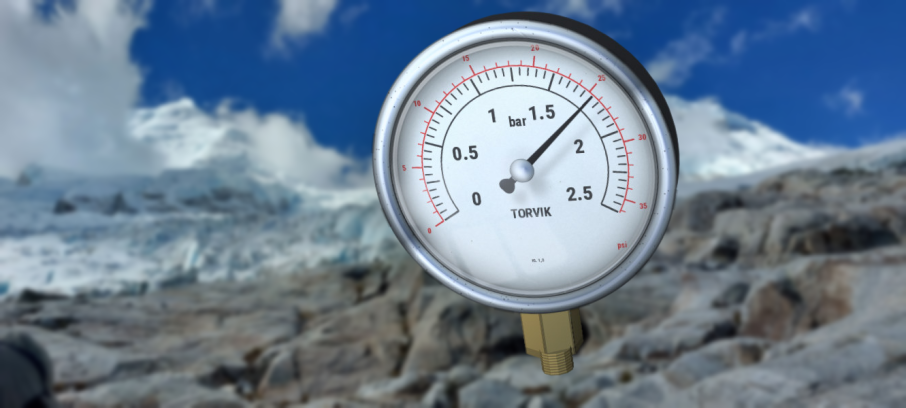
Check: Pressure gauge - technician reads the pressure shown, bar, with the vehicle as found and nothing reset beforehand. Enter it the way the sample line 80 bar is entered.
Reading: 1.75 bar
